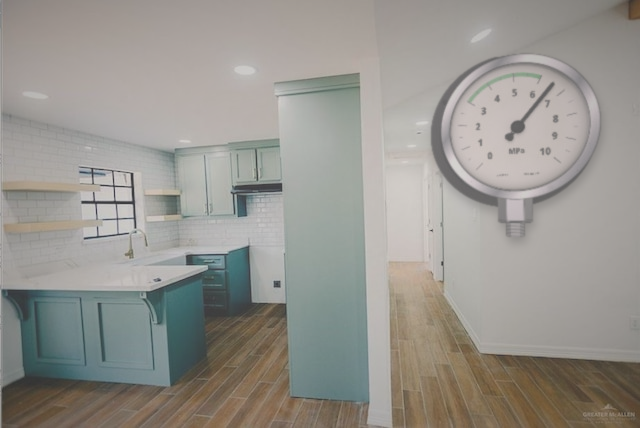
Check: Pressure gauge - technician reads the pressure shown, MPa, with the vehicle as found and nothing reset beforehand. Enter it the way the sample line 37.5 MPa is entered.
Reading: 6.5 MPa
